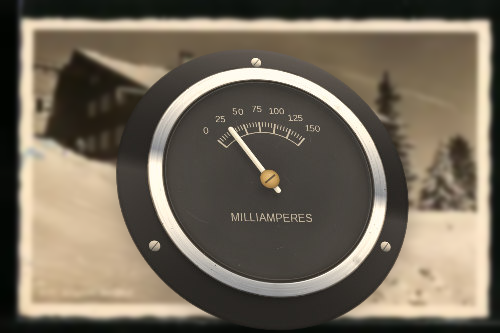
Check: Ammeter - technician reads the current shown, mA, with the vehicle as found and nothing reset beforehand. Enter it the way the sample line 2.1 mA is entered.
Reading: 25 mA
